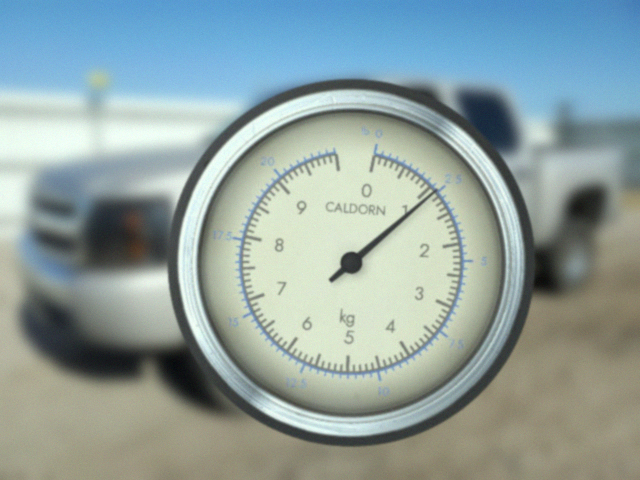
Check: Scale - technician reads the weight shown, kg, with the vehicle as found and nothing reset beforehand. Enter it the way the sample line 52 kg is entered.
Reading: 1.1 kg
